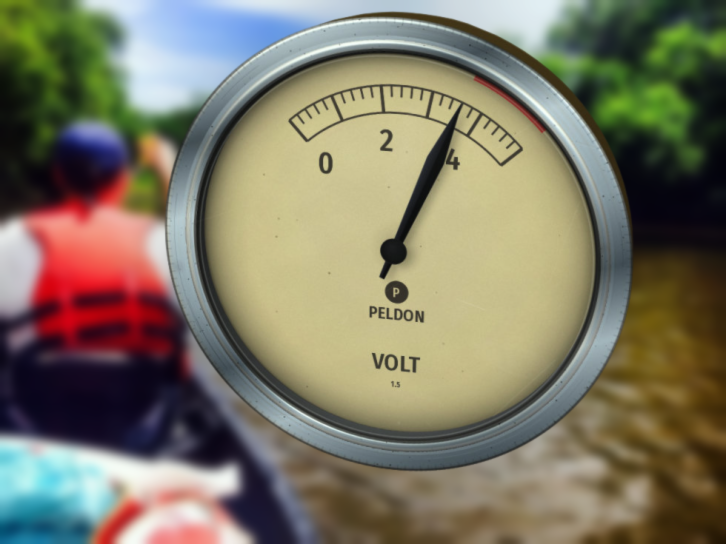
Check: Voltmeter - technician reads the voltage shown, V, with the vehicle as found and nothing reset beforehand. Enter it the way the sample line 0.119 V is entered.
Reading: 3.6 V
